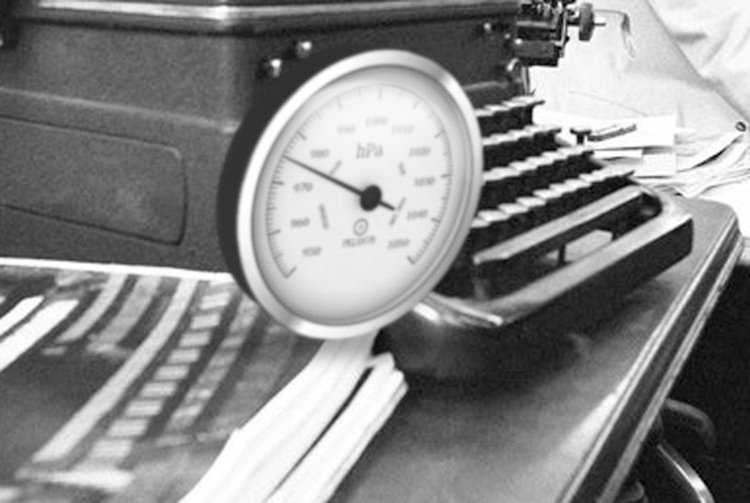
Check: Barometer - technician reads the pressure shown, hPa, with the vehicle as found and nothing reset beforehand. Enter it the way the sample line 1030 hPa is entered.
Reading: 975 hPa
